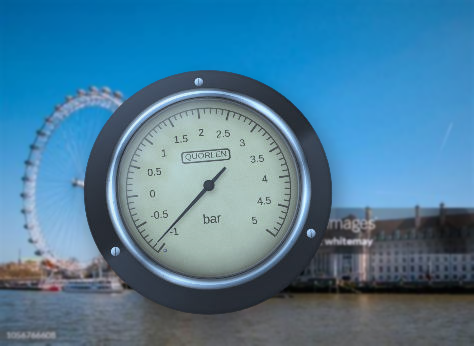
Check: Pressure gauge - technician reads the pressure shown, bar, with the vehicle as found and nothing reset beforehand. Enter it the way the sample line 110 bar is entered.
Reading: -0.9 bar
